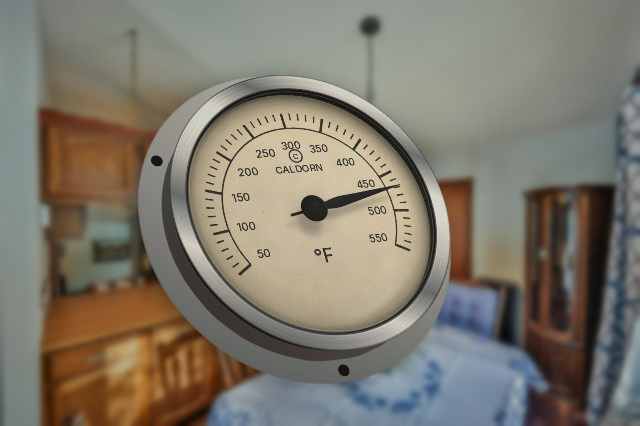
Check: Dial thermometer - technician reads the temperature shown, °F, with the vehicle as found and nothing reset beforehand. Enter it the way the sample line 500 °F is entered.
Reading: 470 °F
